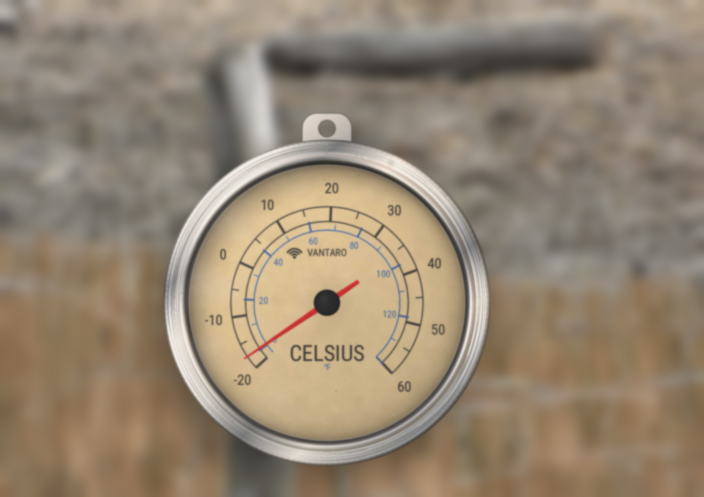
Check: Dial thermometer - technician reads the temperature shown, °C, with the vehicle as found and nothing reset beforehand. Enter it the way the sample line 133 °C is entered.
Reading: -17.5 °C
